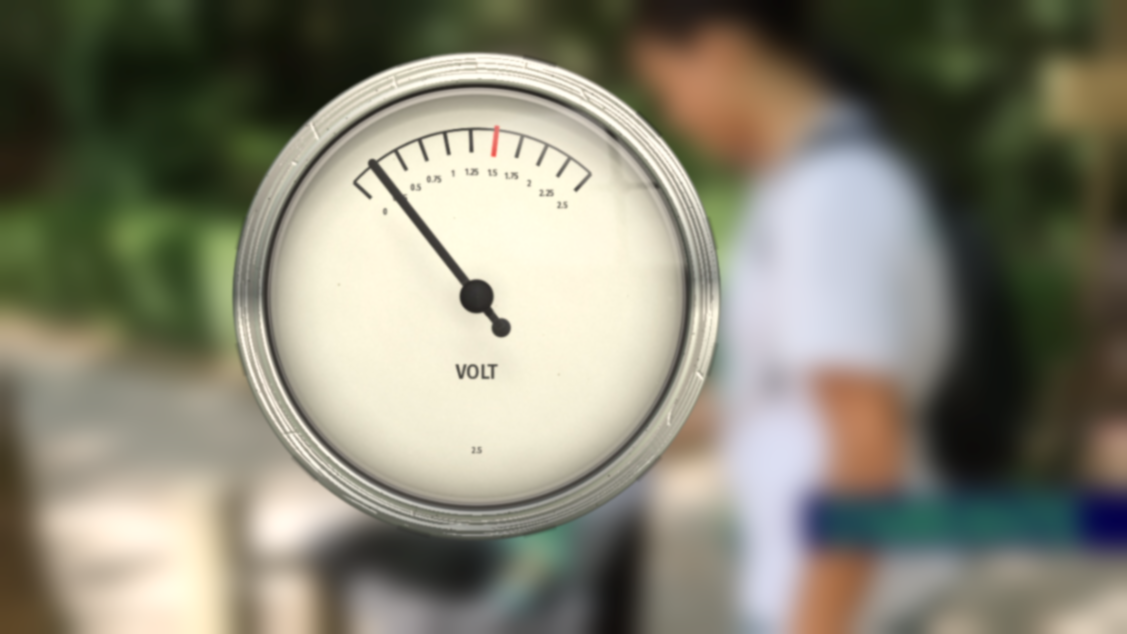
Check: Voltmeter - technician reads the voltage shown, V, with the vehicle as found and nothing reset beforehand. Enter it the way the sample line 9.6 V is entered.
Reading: 0.25 V
